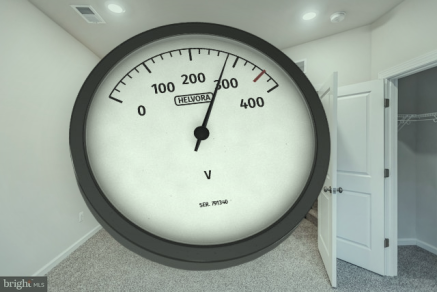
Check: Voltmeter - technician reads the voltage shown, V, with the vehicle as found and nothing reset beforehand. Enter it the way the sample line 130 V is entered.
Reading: 280 V
